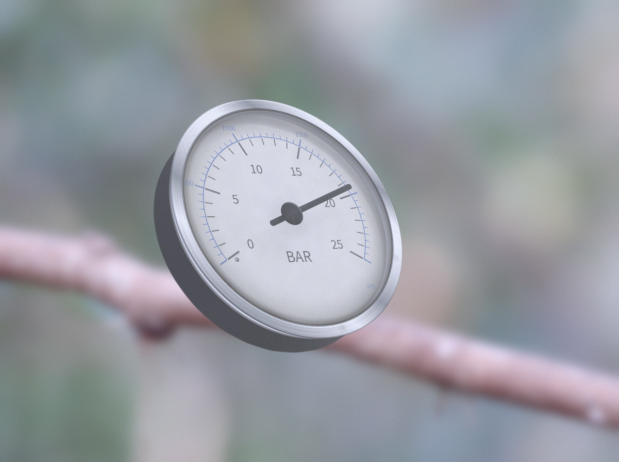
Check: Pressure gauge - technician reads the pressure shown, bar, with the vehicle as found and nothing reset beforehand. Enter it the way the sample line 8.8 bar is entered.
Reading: 19.5 bar
